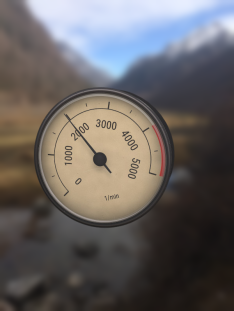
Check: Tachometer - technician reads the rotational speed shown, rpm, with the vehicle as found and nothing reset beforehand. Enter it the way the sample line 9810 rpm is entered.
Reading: 2000 rpm
